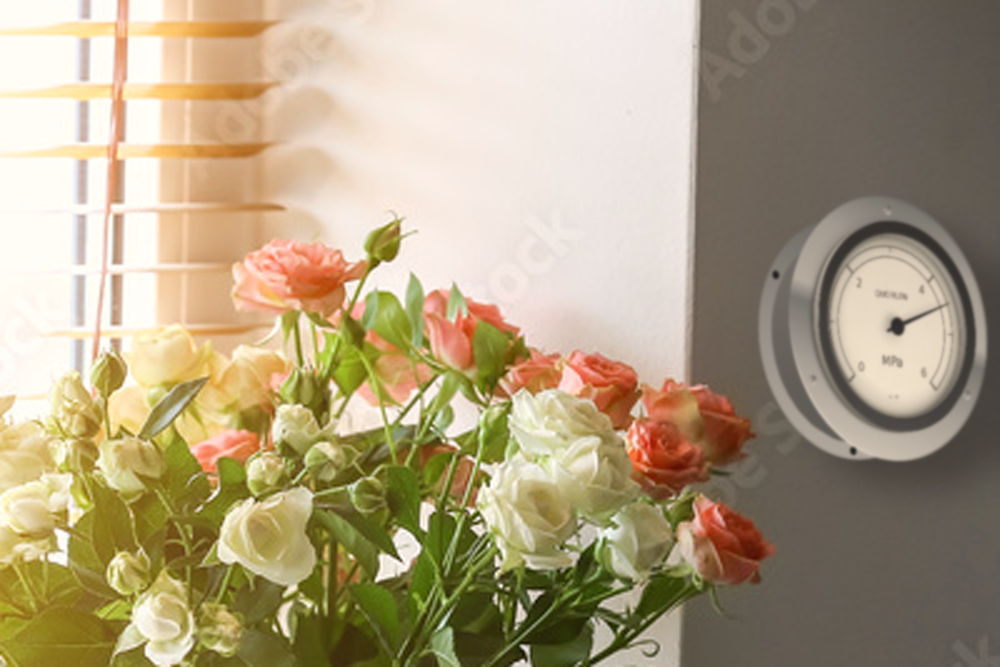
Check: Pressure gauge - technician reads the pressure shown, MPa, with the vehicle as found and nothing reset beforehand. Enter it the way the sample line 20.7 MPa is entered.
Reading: 4.5 MPa
